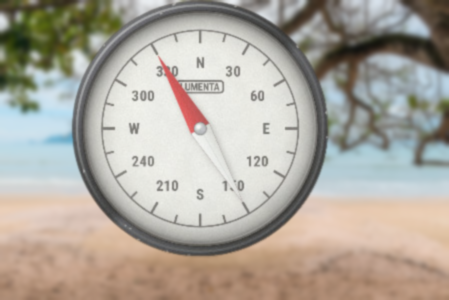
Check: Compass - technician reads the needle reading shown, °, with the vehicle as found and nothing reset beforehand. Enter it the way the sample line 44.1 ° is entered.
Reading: 330 °
